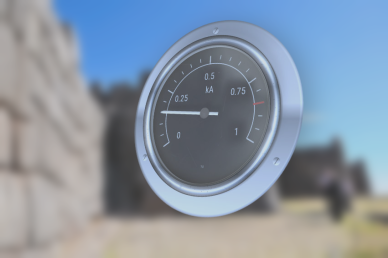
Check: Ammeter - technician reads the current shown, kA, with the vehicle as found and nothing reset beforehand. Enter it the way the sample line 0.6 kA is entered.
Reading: 0.15 kA
